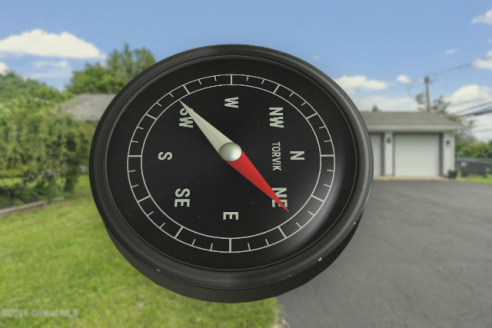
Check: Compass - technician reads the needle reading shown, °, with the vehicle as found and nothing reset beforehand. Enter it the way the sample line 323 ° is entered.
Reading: 50 °
